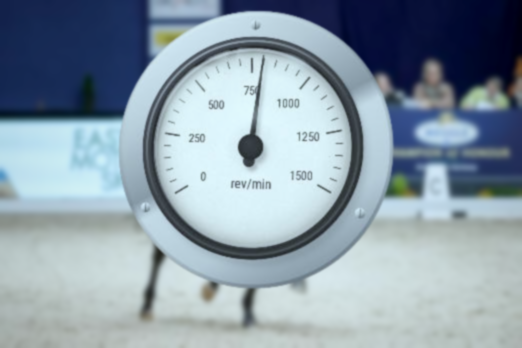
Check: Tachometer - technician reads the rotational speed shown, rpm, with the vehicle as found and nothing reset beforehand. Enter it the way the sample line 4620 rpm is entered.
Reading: 800 rpm
